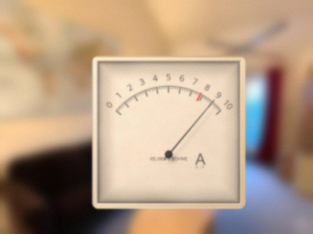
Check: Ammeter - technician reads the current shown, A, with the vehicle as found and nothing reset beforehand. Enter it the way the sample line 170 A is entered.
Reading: 9 A
